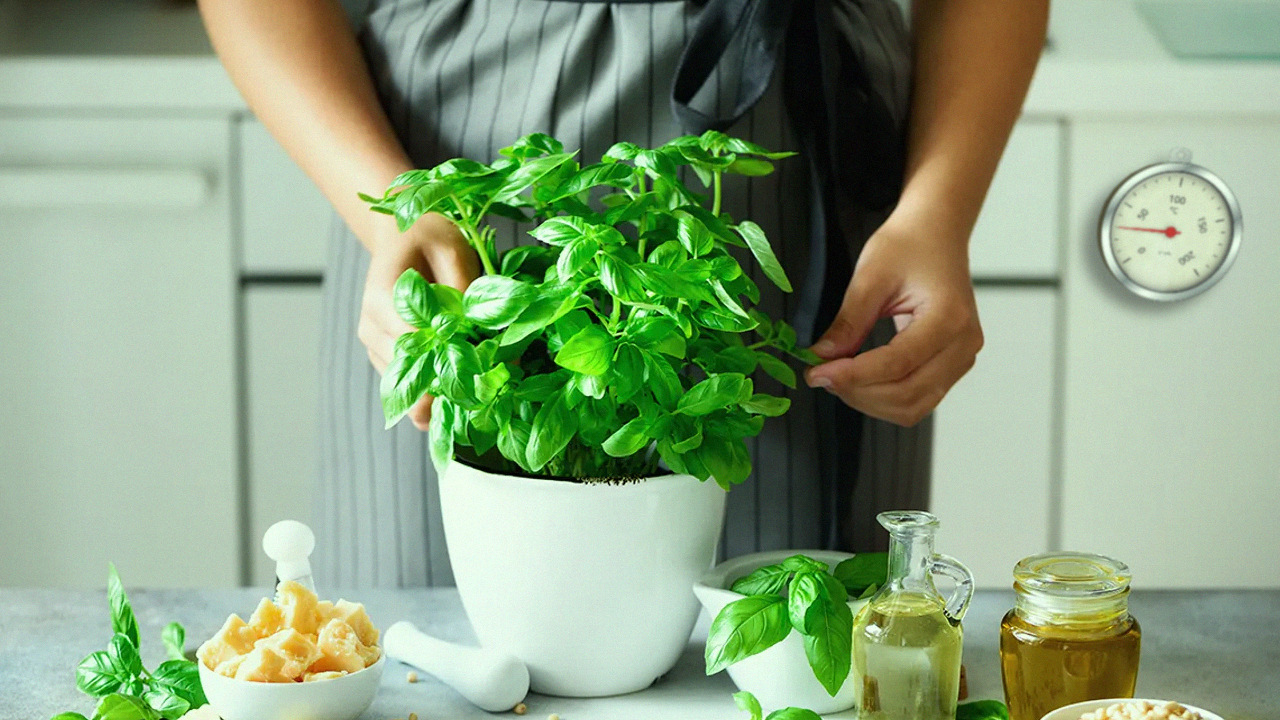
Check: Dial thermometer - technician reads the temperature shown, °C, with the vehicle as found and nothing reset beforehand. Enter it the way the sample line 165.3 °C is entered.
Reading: 30 °C
